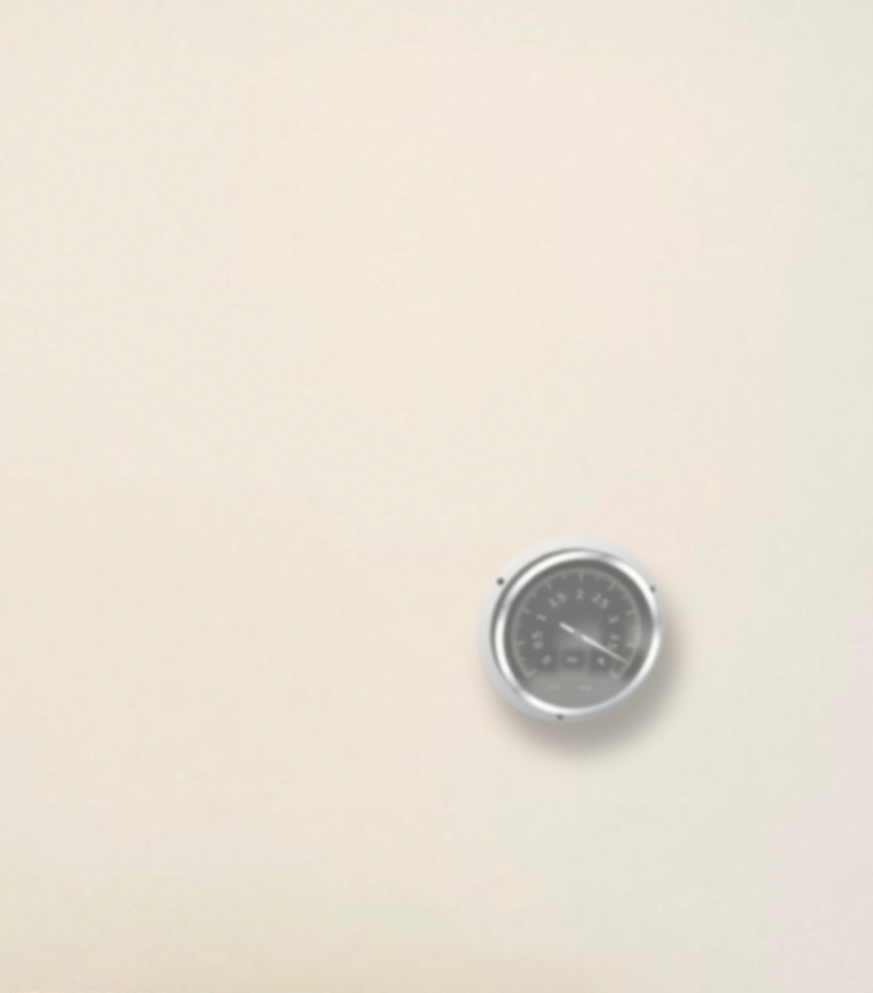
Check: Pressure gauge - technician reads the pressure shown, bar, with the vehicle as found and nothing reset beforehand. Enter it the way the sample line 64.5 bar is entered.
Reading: 3.75 bar
